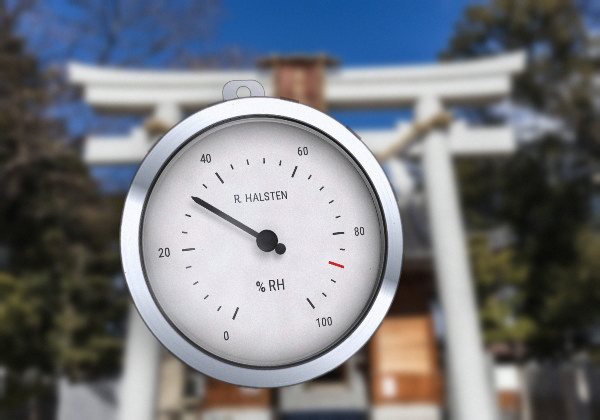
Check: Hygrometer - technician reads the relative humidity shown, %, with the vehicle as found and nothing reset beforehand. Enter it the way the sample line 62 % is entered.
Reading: 32 %
